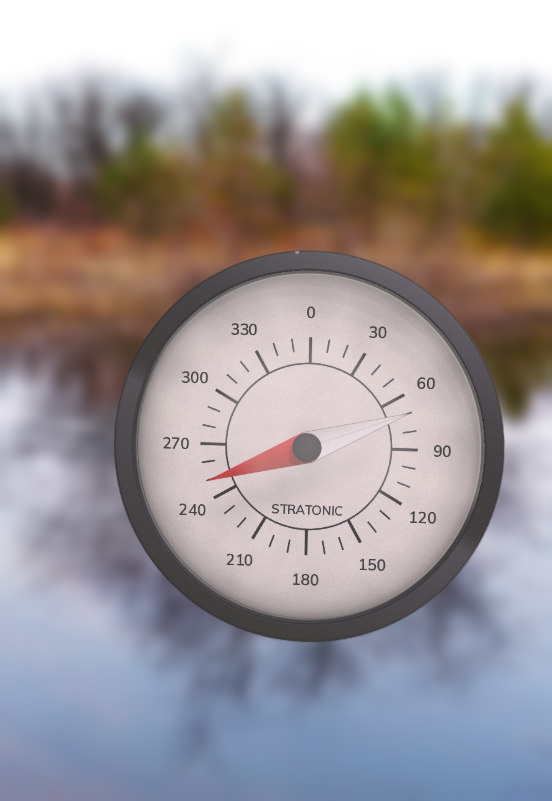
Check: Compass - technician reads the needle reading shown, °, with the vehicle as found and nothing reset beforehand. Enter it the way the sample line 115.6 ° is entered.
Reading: 250 °
